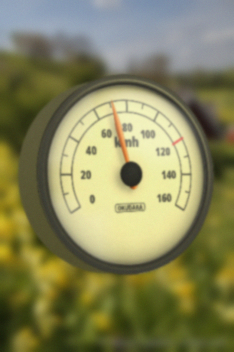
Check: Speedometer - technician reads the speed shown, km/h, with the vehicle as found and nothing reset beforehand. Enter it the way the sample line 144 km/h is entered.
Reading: 70 km/h
